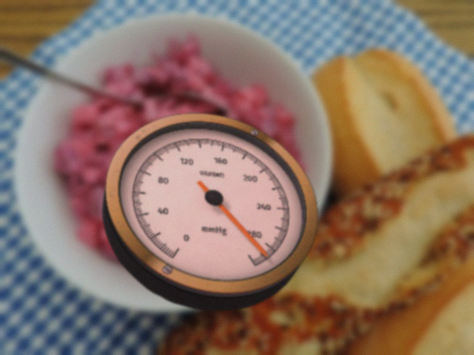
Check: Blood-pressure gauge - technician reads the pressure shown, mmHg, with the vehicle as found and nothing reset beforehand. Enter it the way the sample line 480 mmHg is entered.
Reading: 290 mmHg
